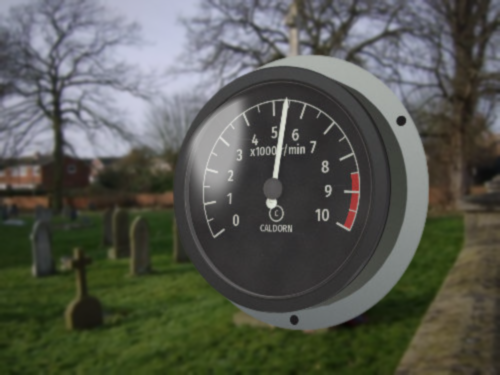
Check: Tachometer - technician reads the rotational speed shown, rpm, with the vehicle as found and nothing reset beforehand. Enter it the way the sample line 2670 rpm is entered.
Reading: 5500 rpm
